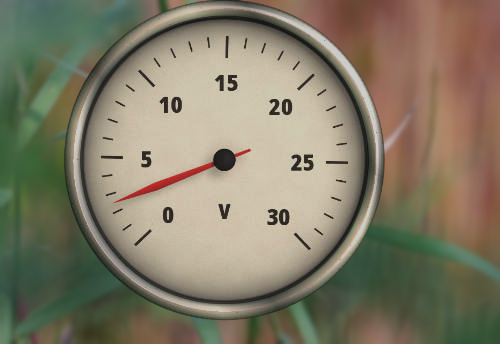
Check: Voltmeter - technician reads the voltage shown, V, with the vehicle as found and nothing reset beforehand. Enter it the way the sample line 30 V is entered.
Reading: 2.5 V
